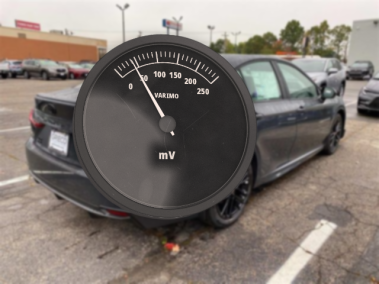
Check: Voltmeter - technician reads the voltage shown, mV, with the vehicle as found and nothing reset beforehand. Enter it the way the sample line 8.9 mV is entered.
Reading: 40 mV
